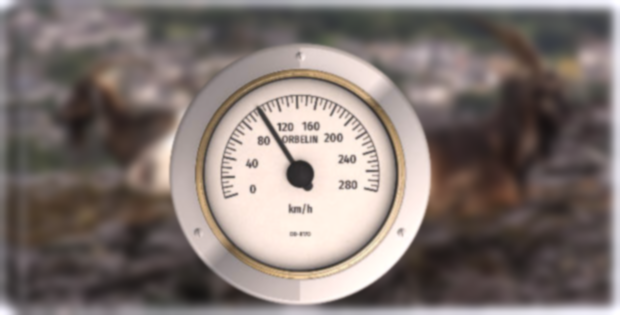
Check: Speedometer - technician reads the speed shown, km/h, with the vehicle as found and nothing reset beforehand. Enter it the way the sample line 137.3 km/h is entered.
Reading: 100 km/h
